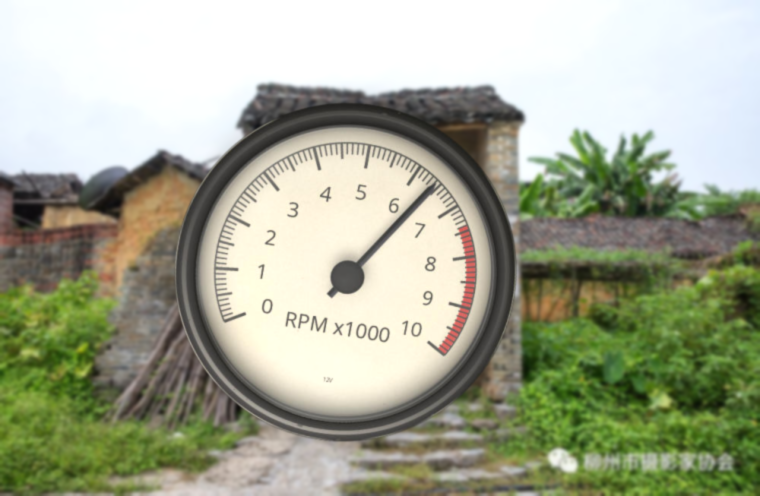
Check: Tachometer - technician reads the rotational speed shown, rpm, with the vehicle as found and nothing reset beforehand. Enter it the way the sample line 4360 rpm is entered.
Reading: 6400 rpm
